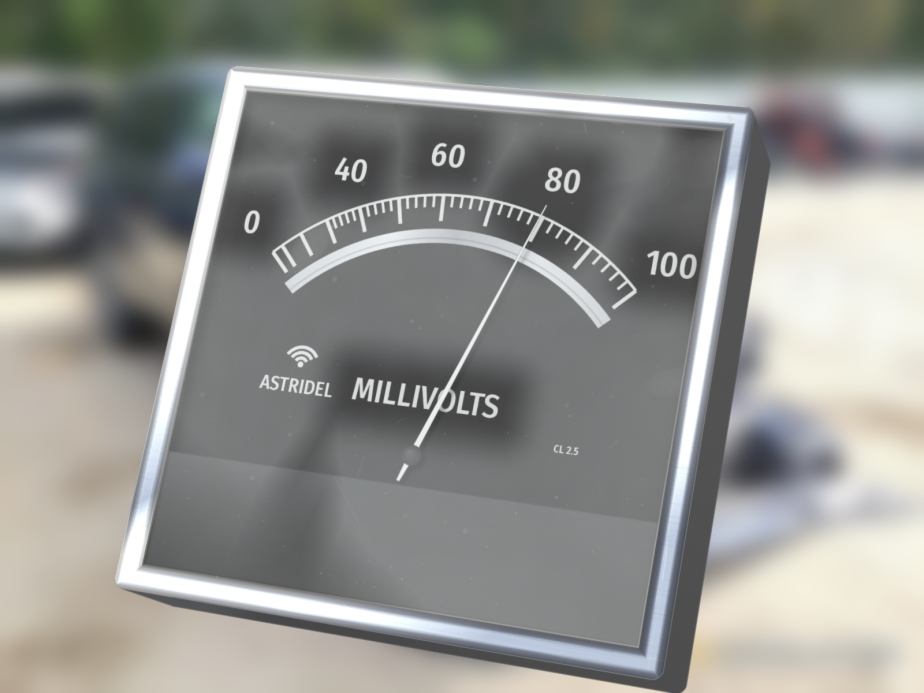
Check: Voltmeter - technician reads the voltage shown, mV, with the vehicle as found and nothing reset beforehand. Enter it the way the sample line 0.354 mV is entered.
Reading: 80 mV
